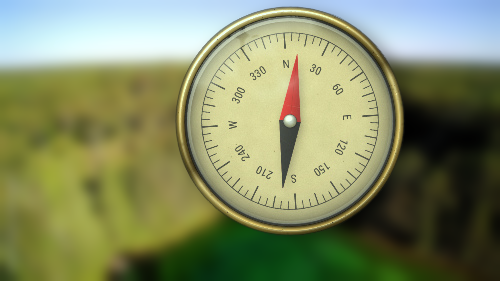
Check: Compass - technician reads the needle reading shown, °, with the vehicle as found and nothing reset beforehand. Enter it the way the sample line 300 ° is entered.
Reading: 10 °
